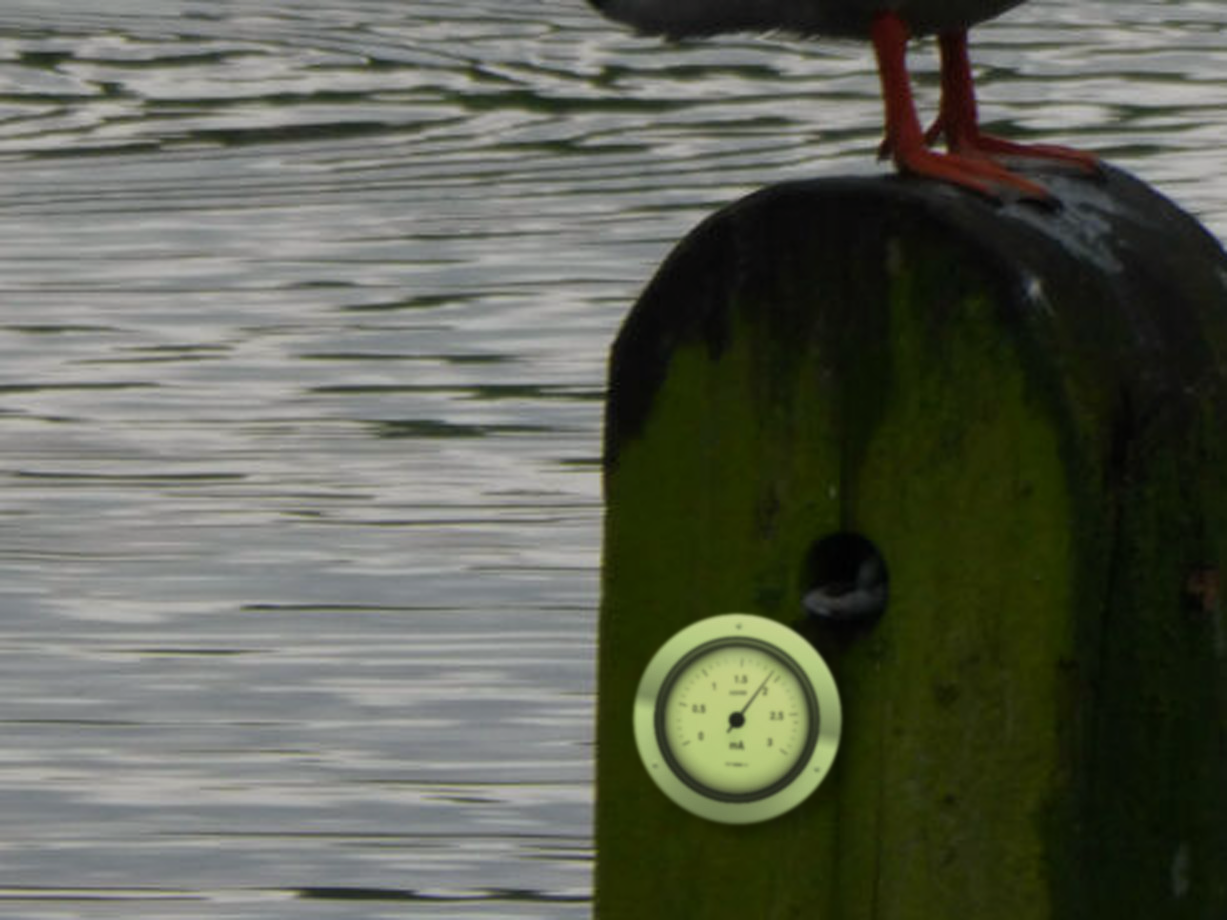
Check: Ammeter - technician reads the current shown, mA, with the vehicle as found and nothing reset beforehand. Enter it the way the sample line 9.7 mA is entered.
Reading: 1.9 mA
